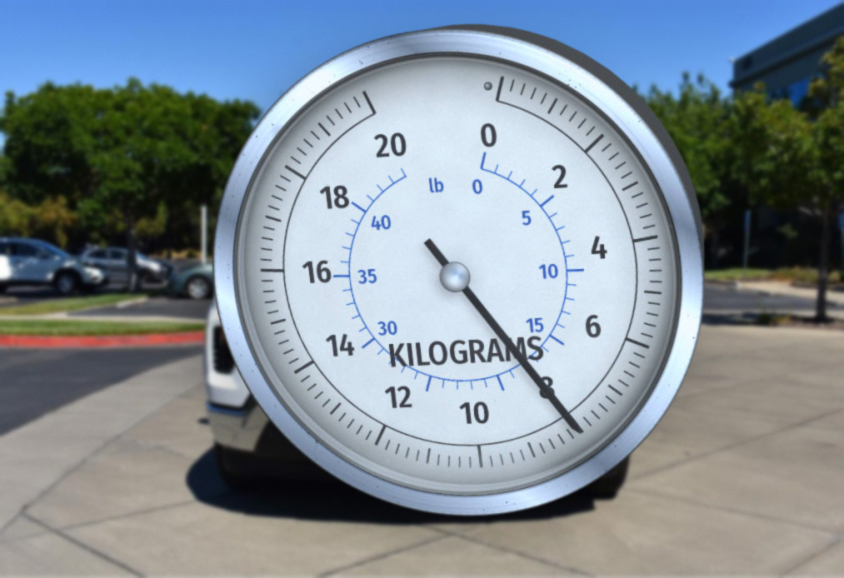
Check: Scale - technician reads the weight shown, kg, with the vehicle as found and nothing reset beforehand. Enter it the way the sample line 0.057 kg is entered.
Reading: 8 kg
